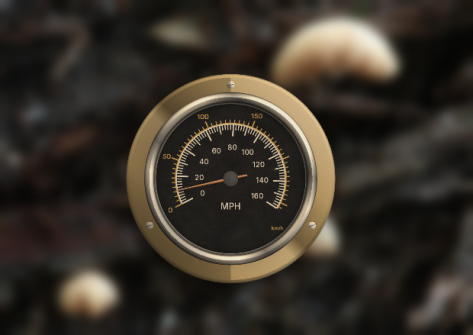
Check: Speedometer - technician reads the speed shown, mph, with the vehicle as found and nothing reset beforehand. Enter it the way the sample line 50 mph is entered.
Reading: 10 mph
